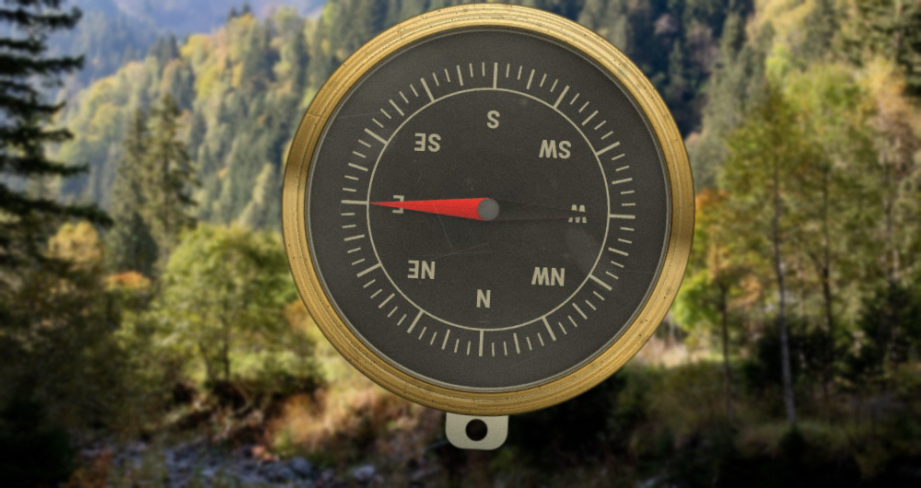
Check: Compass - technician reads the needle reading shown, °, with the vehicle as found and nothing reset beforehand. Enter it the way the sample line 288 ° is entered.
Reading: 90 °
